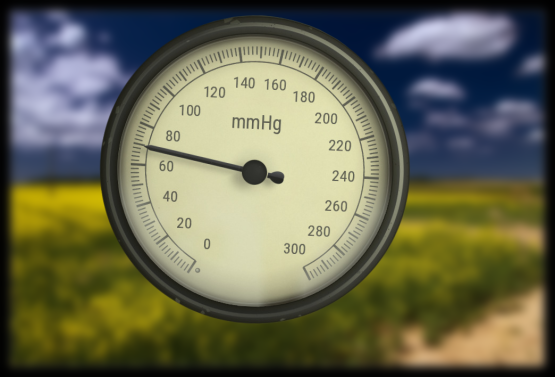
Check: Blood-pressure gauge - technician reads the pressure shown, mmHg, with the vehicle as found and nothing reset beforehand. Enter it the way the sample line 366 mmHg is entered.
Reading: 70 mmHg
